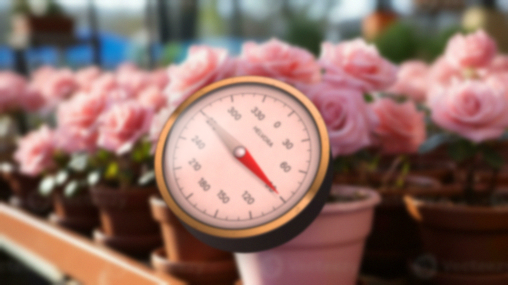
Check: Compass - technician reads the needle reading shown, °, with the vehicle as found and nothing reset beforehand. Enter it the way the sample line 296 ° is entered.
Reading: 90 °
